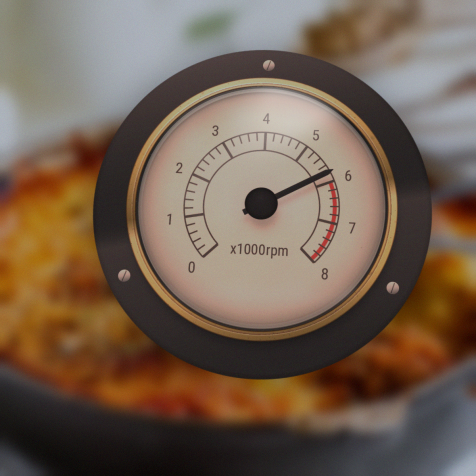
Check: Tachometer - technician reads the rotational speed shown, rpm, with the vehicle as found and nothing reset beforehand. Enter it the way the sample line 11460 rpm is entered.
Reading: 5800 rpm
